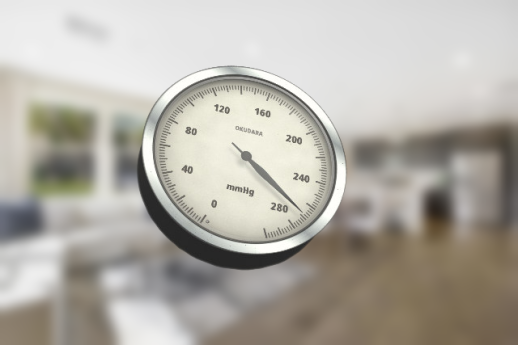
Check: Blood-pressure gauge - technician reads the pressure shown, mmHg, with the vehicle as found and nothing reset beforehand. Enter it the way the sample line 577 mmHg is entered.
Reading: 270 mmHg
